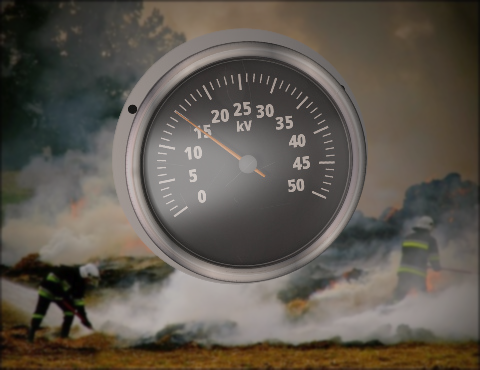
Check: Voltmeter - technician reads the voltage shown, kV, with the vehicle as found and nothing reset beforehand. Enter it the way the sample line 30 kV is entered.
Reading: 15 kV
